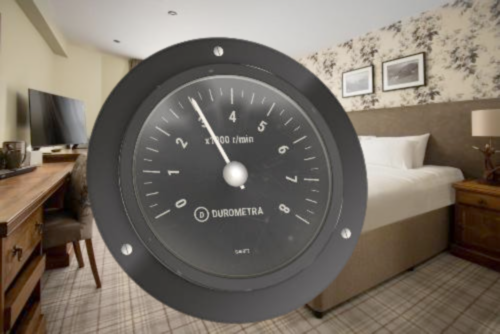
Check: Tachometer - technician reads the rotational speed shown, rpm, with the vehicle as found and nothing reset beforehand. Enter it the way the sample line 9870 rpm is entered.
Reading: 3000 rpm
